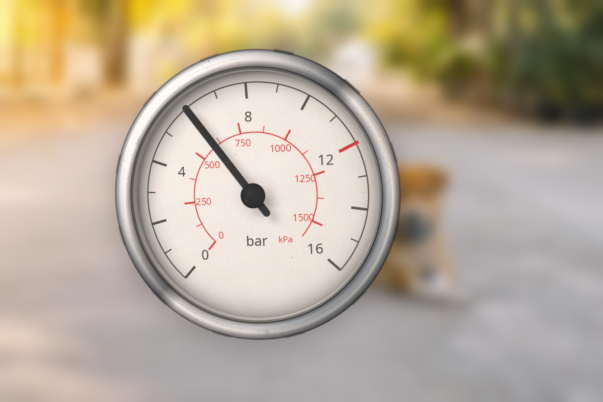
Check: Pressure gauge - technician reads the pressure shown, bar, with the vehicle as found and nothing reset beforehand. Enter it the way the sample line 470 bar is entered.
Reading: 6 bar
